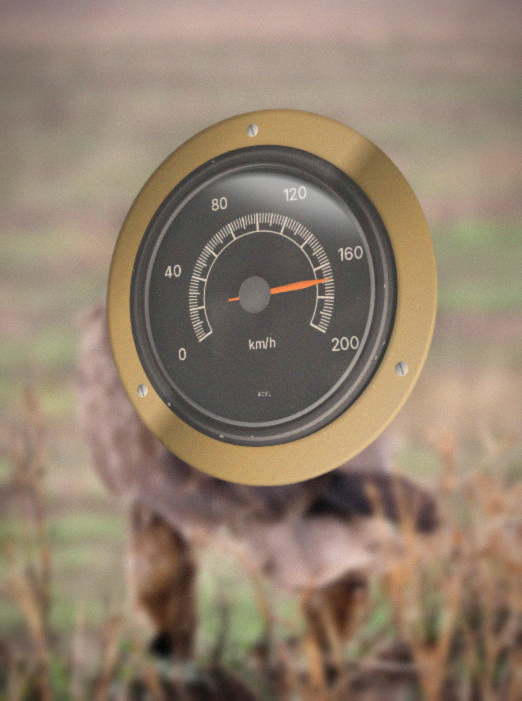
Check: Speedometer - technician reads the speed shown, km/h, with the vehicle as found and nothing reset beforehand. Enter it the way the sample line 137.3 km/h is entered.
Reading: 170 km/h
